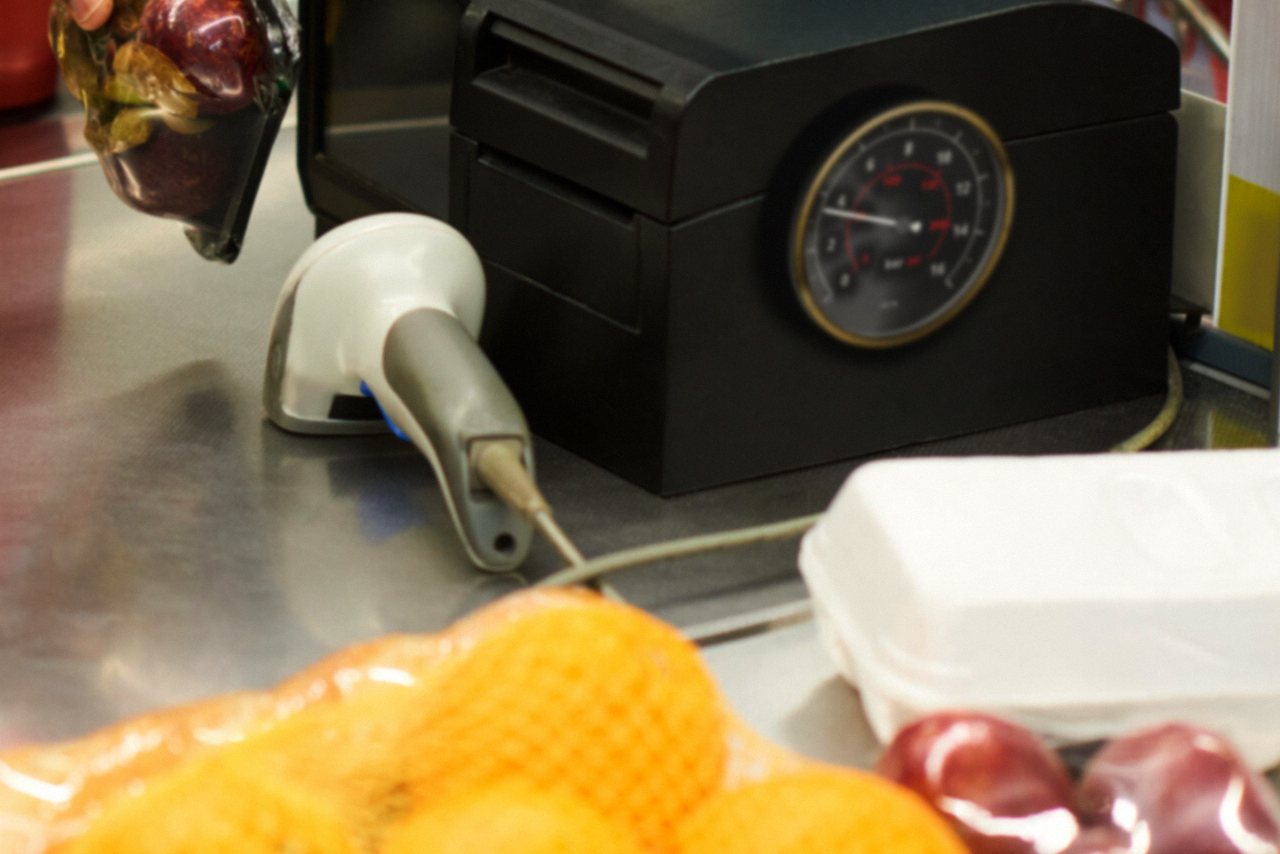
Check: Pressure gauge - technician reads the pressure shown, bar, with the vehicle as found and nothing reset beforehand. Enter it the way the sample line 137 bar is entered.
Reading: 3.5 bar
